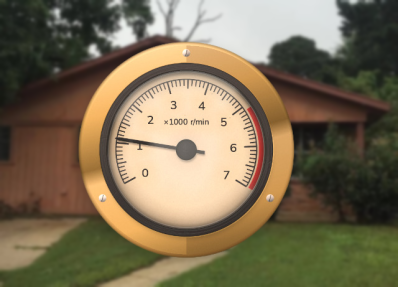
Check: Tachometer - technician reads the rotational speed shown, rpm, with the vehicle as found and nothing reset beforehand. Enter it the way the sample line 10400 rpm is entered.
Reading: 1100 rpm
